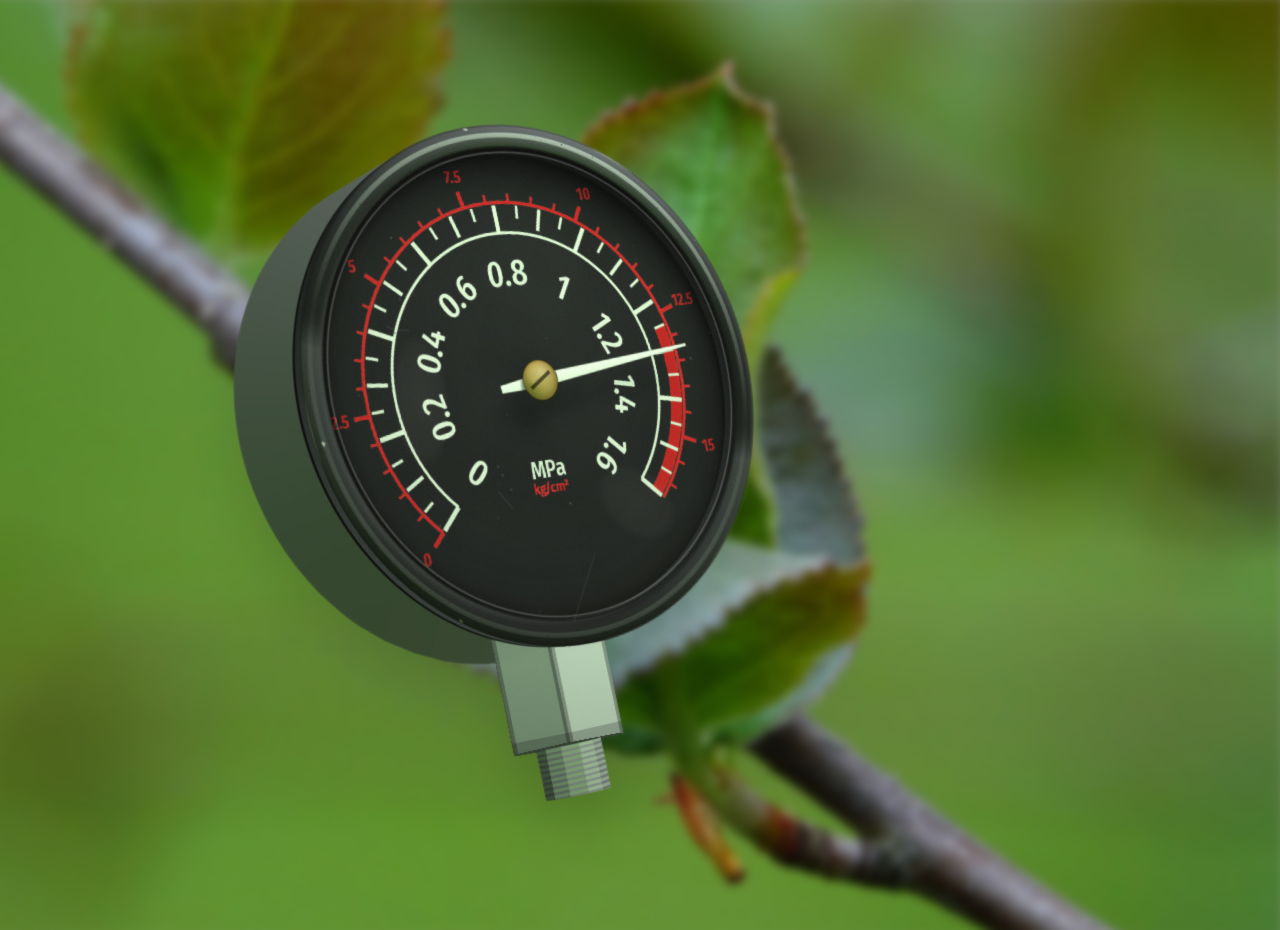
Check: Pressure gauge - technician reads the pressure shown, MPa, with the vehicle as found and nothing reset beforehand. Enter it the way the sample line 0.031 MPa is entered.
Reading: 1.3 MPa
